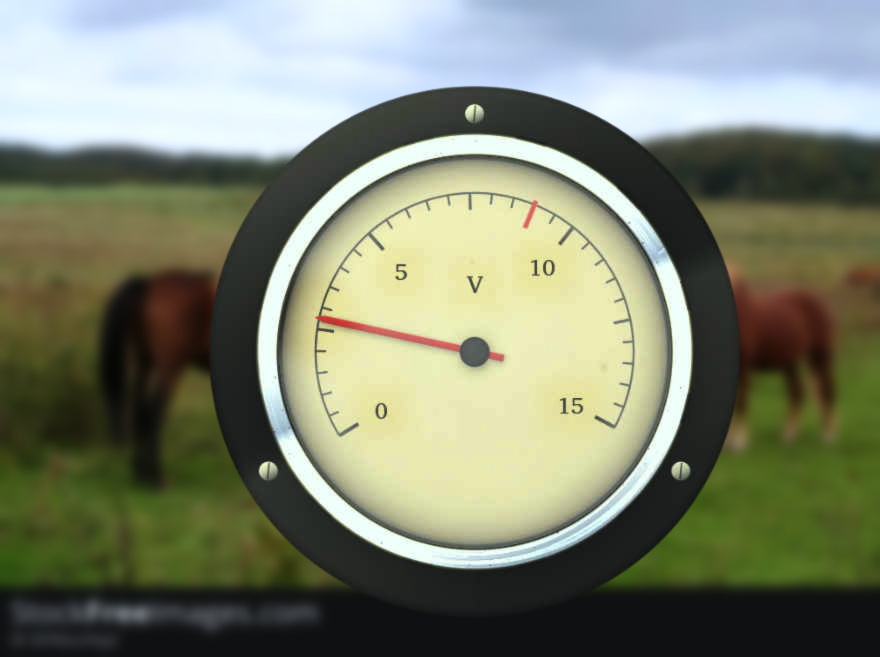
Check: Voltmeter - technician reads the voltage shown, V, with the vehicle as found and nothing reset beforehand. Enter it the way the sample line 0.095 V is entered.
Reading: 2.75 V
